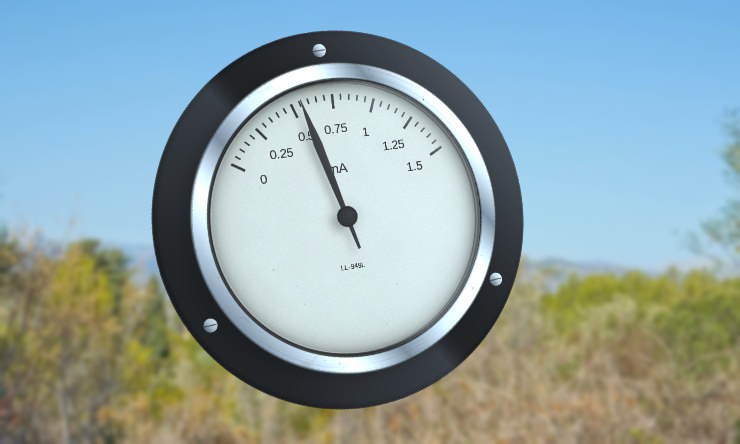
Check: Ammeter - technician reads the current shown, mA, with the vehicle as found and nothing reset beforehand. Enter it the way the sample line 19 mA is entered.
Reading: 0.55 mA
